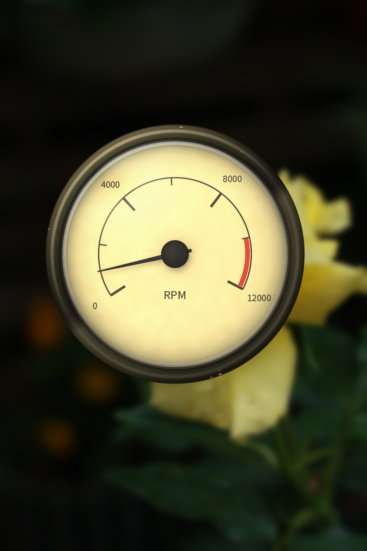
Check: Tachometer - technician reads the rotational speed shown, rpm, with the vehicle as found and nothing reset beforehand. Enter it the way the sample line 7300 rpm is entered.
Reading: 1000 rpm
